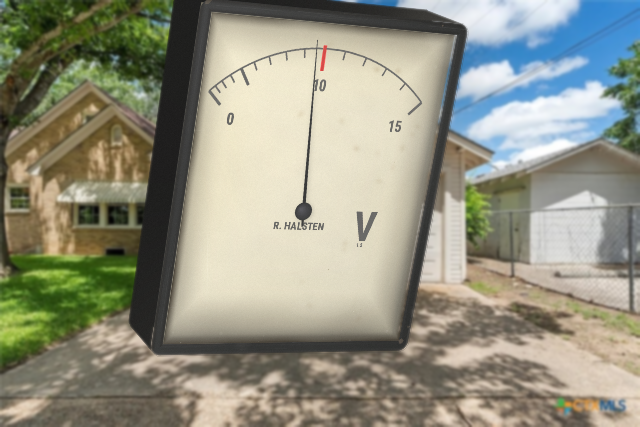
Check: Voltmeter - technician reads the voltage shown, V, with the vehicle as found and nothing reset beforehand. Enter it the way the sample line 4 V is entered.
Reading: 9.5 V
